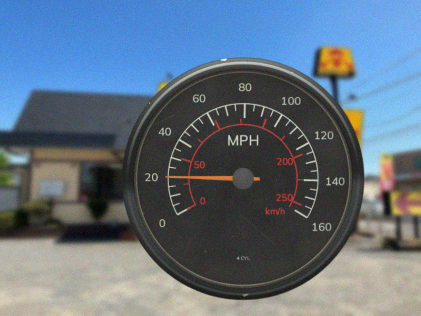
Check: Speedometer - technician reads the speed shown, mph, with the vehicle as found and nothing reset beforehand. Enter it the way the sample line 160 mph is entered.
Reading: 20 mph
